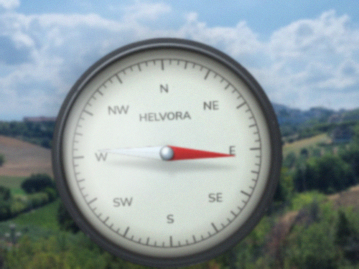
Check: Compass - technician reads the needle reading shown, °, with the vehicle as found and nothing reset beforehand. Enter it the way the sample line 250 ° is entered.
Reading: 95 °
